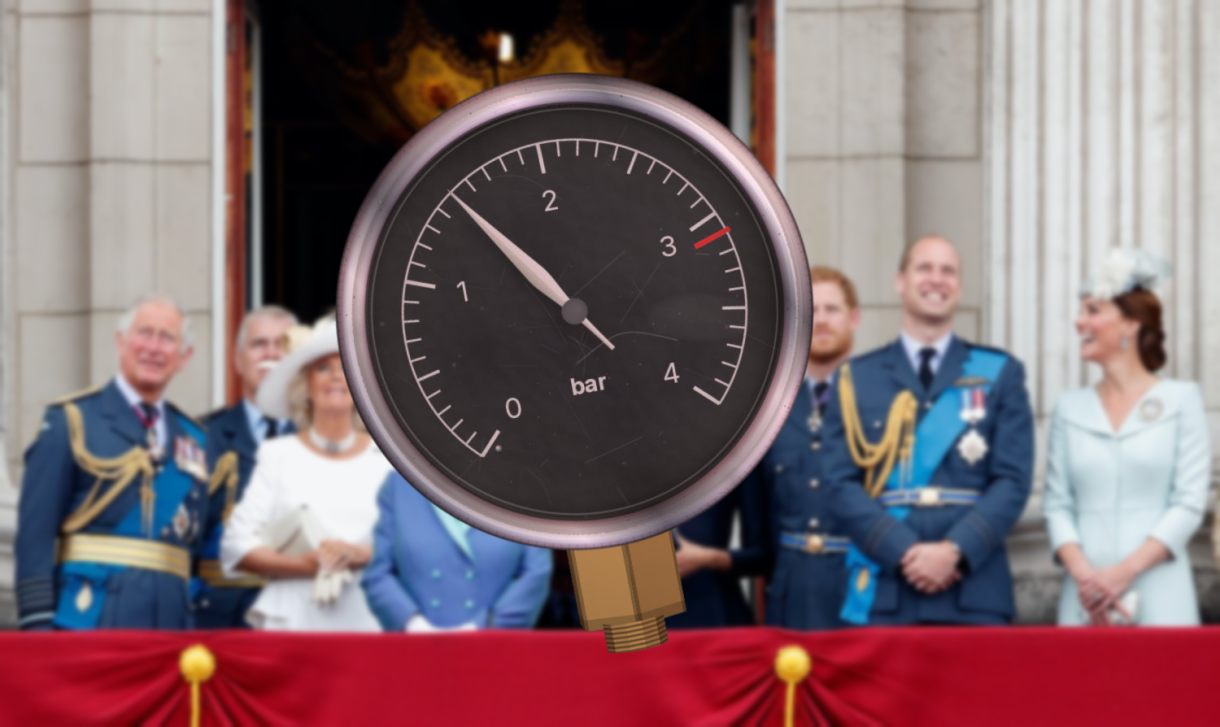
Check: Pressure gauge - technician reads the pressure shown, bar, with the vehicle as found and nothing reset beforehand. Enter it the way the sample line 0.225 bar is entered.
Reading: 1.5 bar
